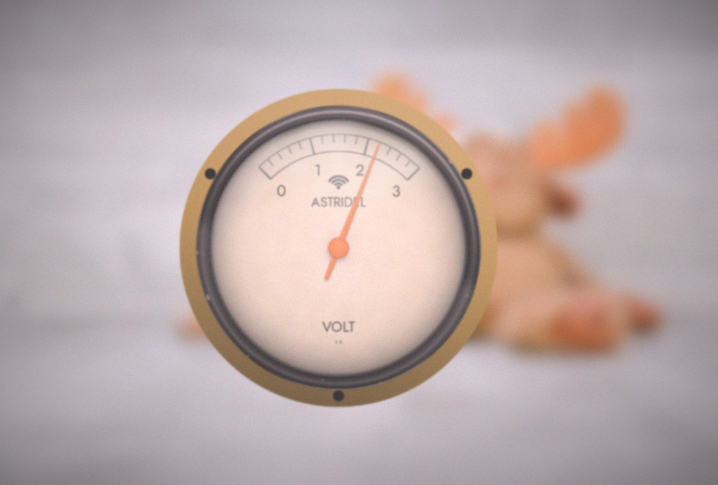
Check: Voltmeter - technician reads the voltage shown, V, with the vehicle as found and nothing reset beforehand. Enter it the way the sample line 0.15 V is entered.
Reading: 2.2 V
